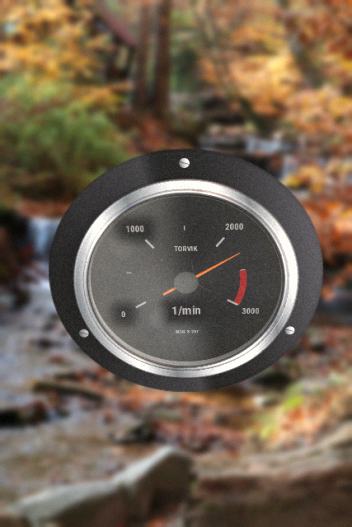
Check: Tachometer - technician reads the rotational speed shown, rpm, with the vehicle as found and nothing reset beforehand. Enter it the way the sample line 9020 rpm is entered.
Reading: 2250 rpm
